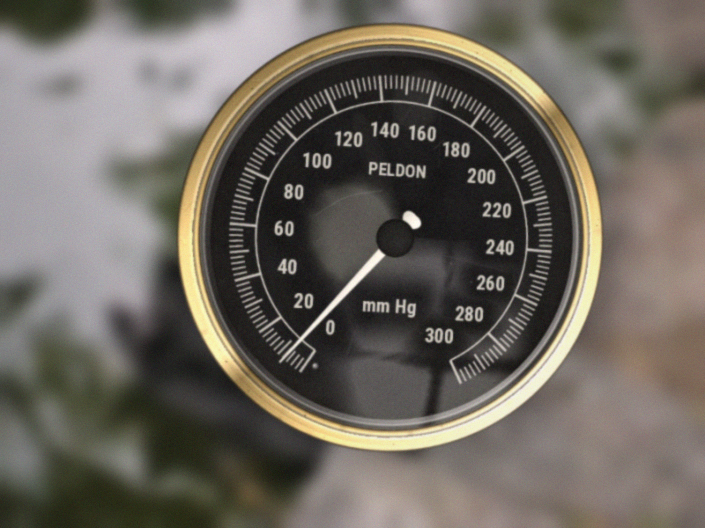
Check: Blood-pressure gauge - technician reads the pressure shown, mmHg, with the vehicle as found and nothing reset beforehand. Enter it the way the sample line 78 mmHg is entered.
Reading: 8 mmHg
